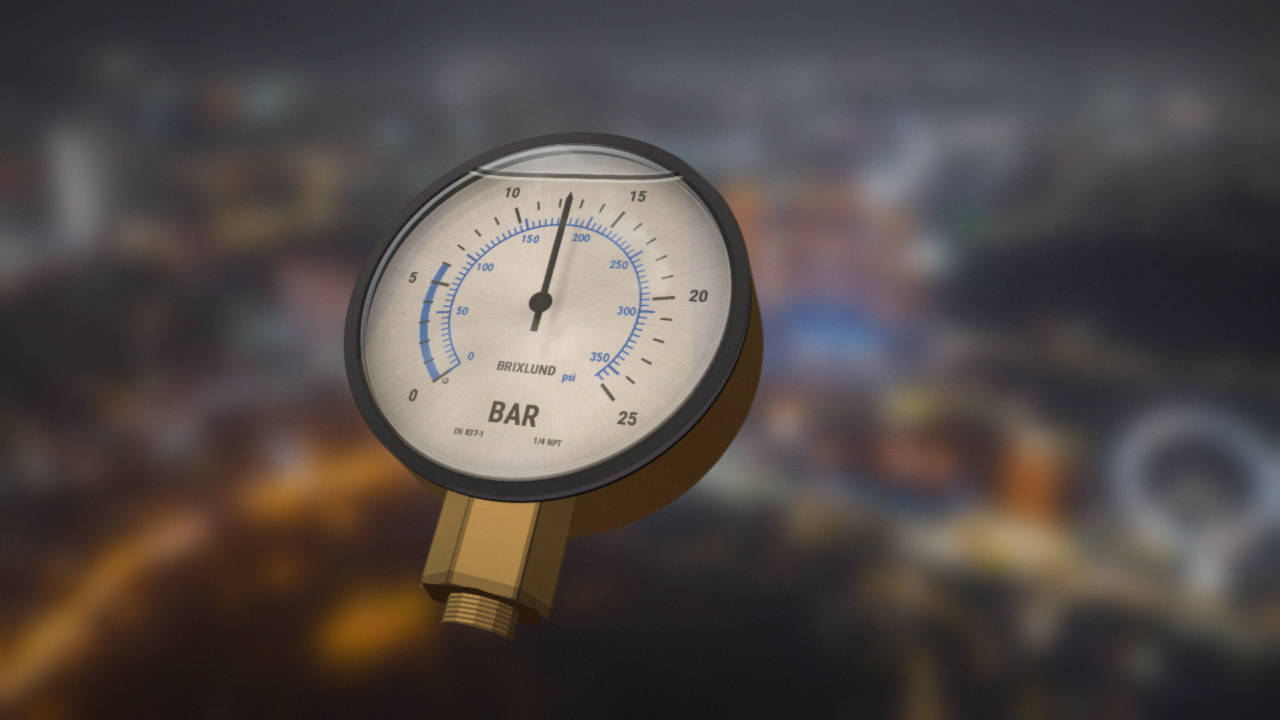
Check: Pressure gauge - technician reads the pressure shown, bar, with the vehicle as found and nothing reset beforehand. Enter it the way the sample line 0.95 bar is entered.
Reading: 12.5 bar
